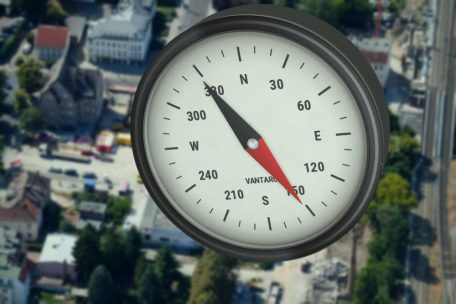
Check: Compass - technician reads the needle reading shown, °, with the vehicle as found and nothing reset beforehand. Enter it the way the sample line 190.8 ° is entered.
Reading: 150 °
